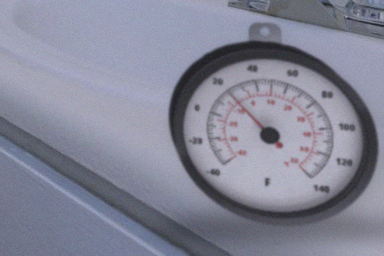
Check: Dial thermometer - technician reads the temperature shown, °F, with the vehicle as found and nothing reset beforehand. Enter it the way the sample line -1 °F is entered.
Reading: 20 °F
